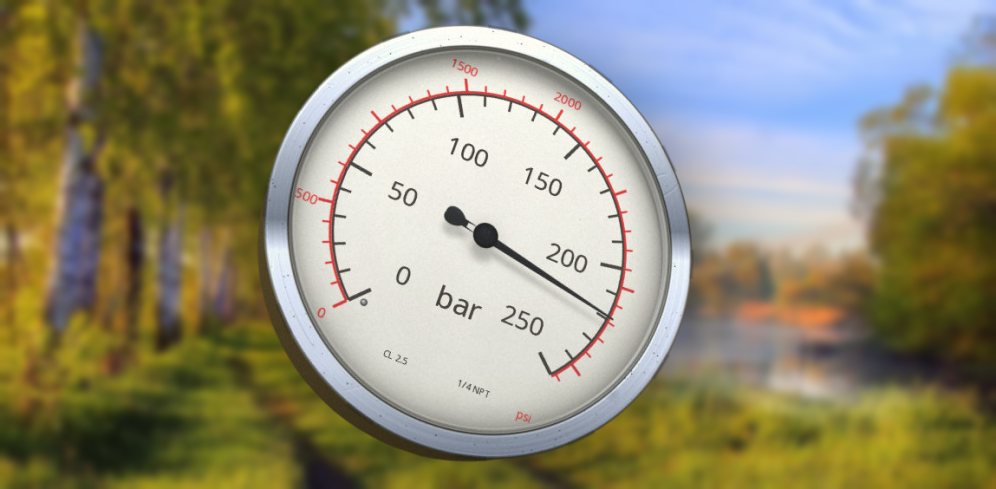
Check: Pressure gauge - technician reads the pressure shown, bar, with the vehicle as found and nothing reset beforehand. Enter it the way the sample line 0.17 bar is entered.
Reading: 220 bar
